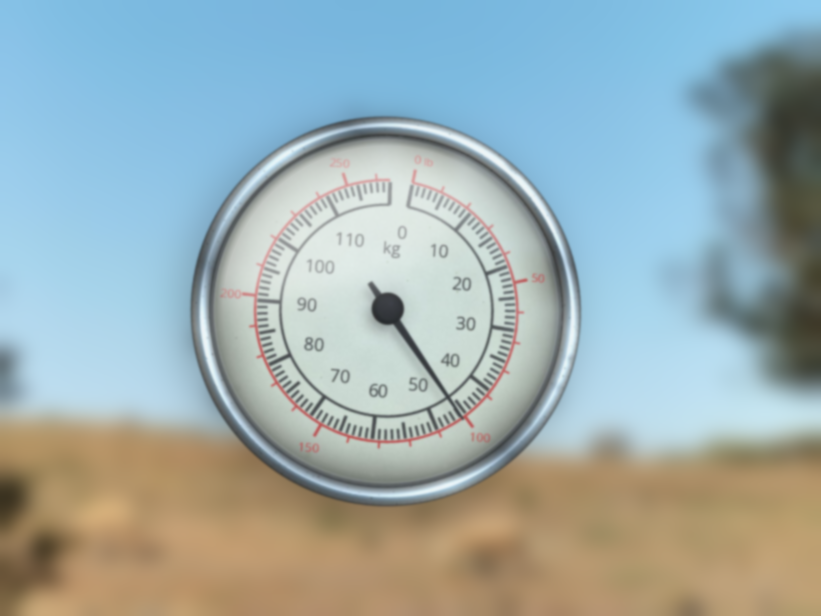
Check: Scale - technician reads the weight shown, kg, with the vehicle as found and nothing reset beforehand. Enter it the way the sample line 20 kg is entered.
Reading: 46 kg
